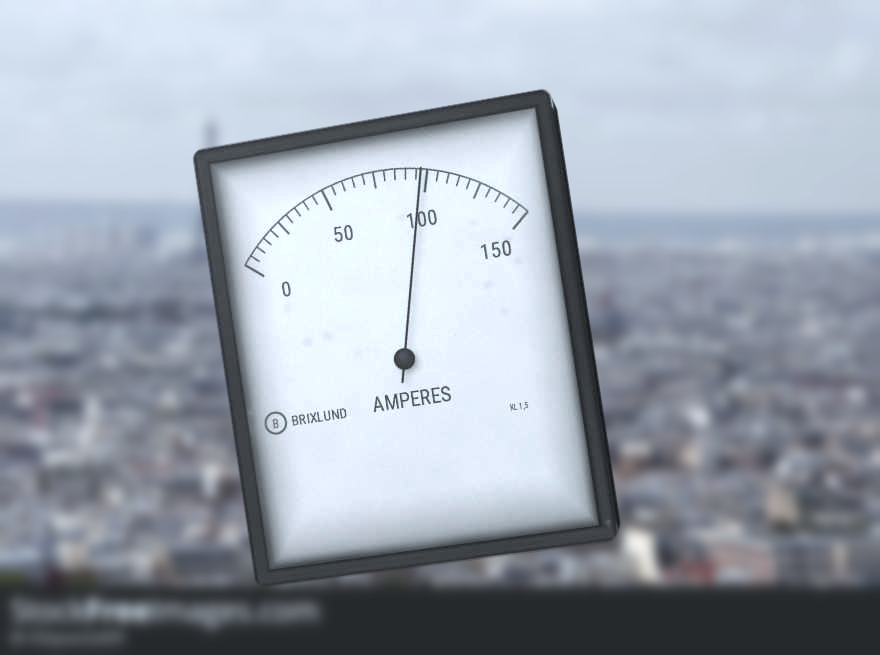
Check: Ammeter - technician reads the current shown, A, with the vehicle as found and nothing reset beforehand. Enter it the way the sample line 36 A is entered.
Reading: 97.5 A
